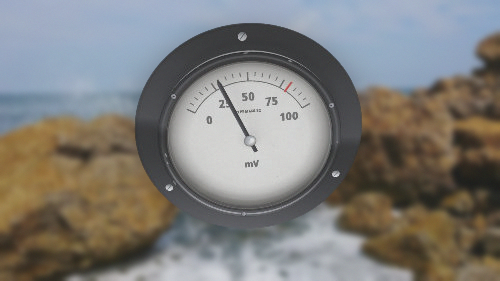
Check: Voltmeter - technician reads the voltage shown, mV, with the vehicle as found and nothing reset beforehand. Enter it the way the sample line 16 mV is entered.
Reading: 30 mV
